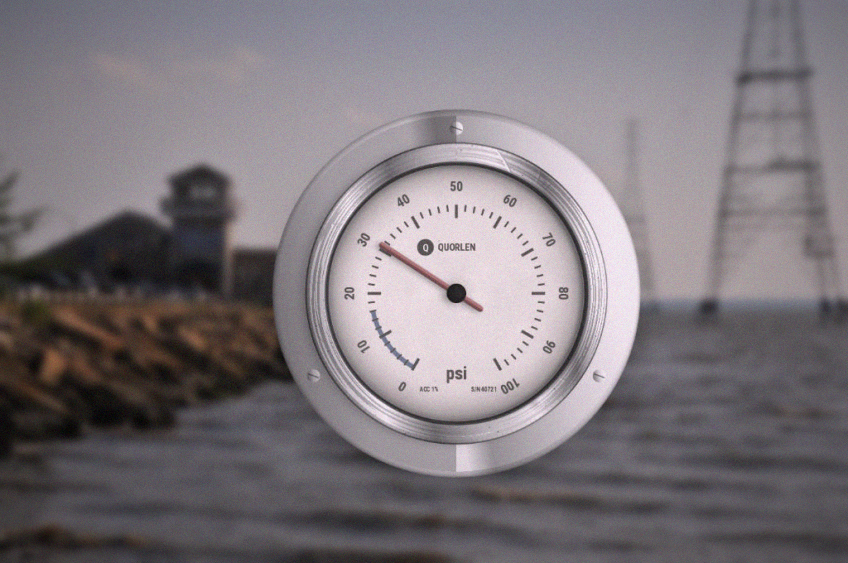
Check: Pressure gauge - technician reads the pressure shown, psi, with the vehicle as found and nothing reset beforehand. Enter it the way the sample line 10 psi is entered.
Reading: 31 psi
